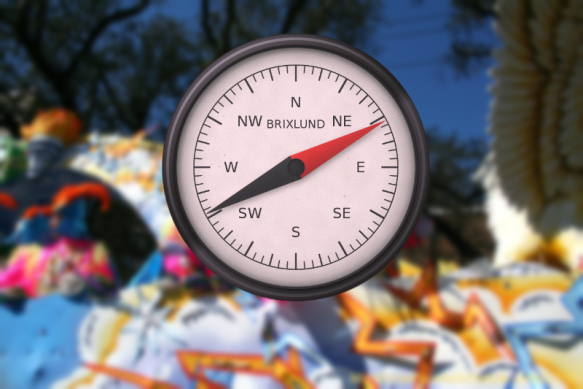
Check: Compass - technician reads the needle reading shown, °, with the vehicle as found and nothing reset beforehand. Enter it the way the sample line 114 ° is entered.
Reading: 62.5 °
